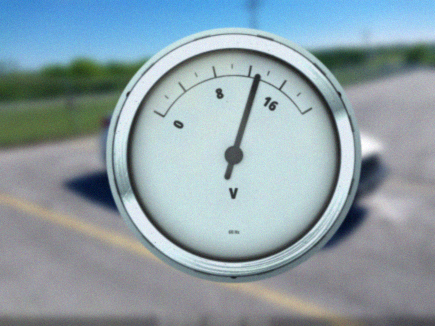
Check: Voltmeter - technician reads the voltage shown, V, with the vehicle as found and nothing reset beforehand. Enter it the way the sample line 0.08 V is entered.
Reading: 13 V
